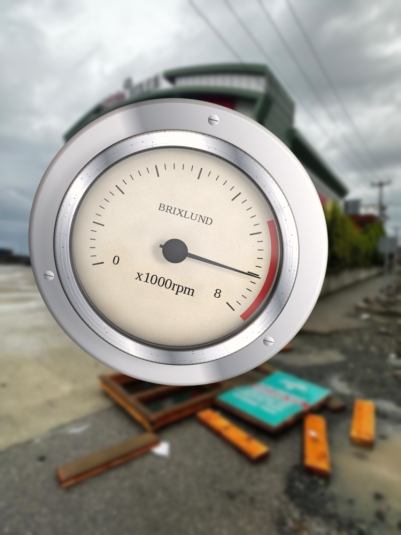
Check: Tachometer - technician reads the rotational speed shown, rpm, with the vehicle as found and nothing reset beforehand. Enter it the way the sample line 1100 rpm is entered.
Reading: 7000 rpm
